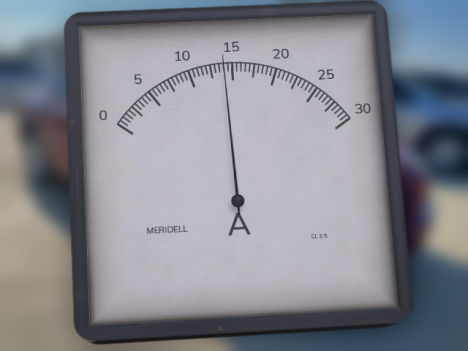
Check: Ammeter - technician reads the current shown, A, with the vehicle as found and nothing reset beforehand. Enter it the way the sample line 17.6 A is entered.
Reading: 14 A
